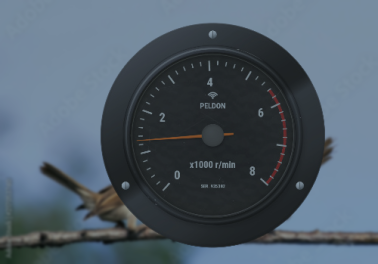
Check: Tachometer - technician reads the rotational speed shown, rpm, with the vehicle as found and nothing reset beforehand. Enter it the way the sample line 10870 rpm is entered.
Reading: 1300 rpm
